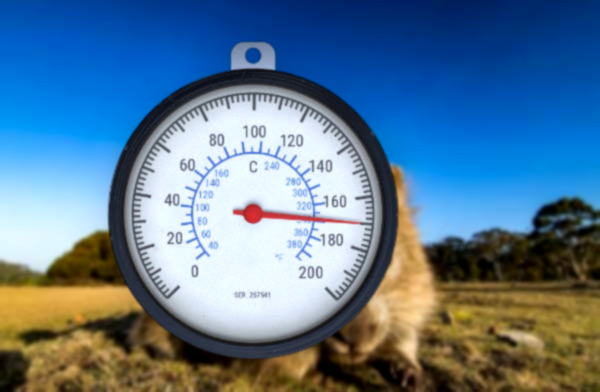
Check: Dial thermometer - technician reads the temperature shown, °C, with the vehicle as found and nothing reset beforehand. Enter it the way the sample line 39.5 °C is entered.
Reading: 170 °C
